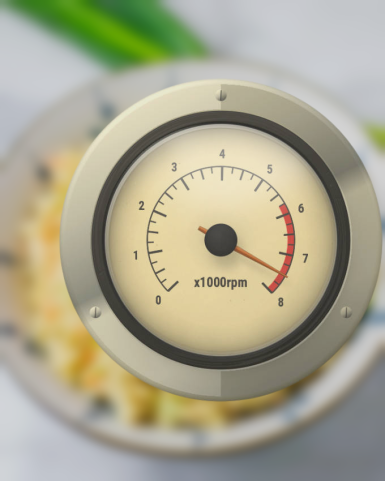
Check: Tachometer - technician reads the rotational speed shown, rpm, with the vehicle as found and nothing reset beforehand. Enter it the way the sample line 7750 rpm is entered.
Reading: 7500 rpm
